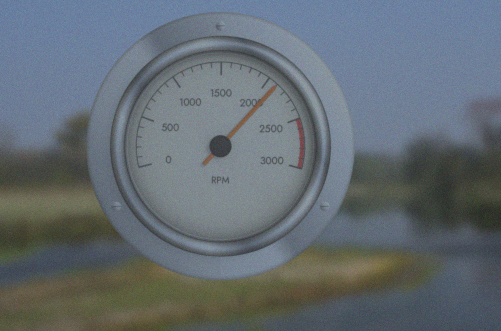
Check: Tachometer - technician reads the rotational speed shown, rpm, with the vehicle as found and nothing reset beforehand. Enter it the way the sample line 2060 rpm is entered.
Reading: 2100 rpm
